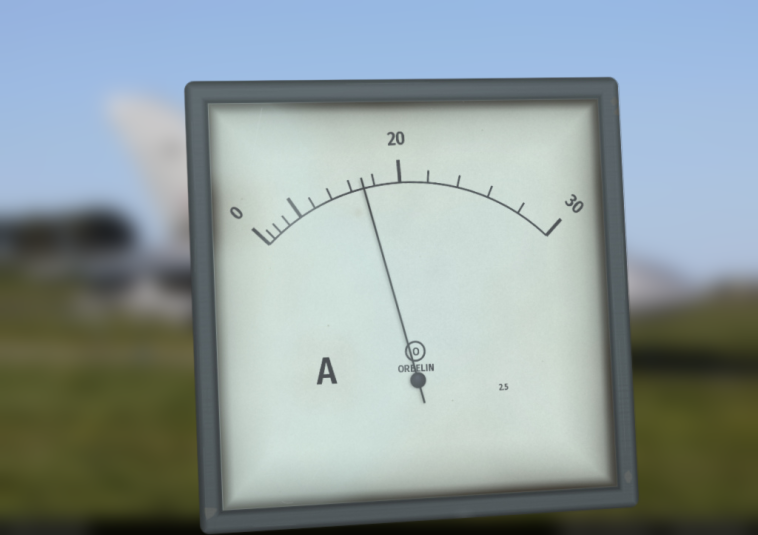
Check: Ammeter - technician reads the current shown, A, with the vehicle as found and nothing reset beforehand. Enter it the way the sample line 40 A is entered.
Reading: 17 A
